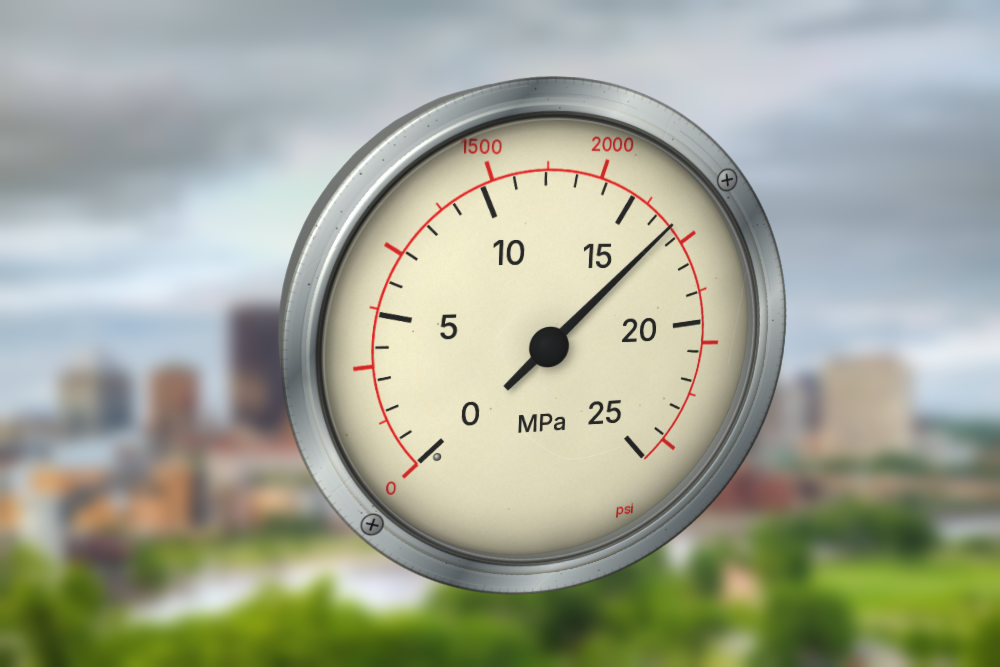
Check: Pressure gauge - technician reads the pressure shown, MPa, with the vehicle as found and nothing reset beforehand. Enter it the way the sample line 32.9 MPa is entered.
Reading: 16.5 MPa
